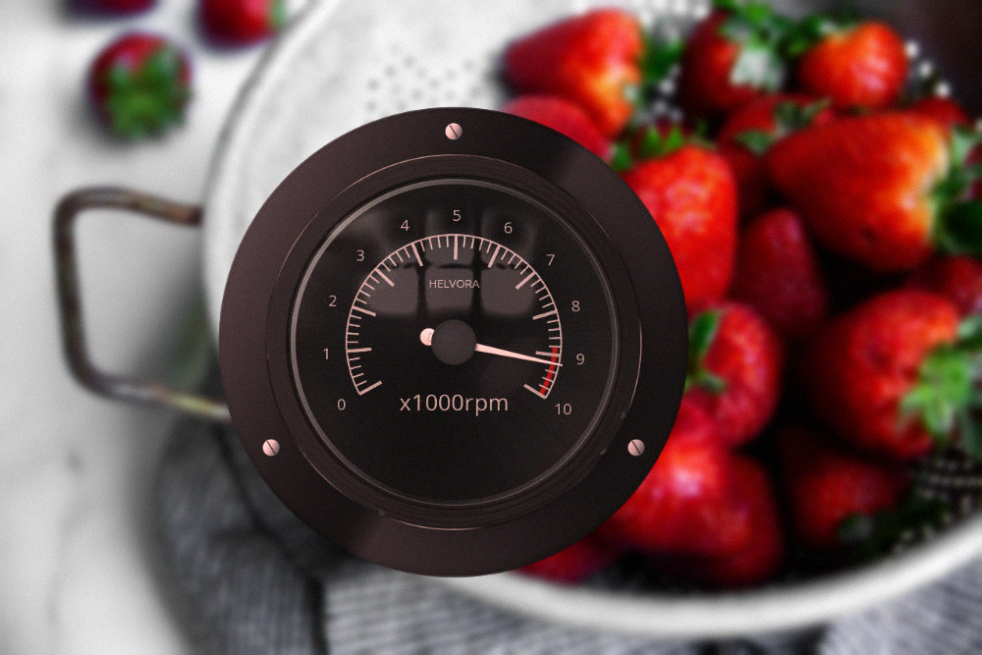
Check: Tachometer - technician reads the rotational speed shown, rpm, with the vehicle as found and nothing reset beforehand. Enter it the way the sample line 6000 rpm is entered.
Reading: 9200 rpm
